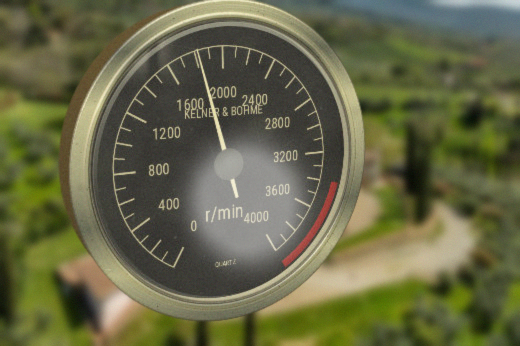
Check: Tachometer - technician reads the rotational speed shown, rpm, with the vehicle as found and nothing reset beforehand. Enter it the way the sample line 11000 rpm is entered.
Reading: 1800 rpm
